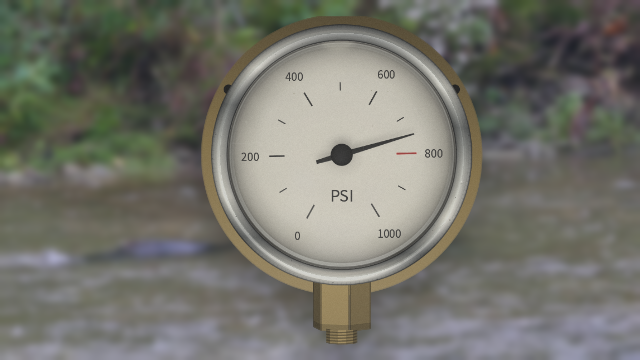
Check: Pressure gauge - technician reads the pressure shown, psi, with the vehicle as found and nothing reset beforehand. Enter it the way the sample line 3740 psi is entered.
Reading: 750 psi
